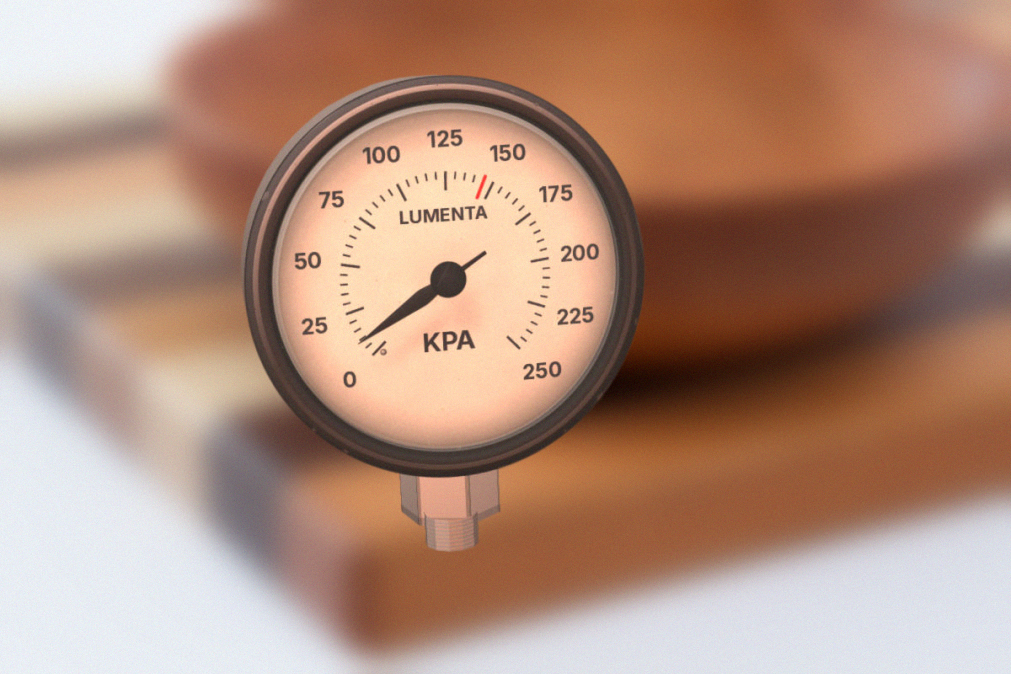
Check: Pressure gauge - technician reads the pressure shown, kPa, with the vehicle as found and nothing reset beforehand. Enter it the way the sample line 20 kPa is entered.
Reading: 10 kPa
